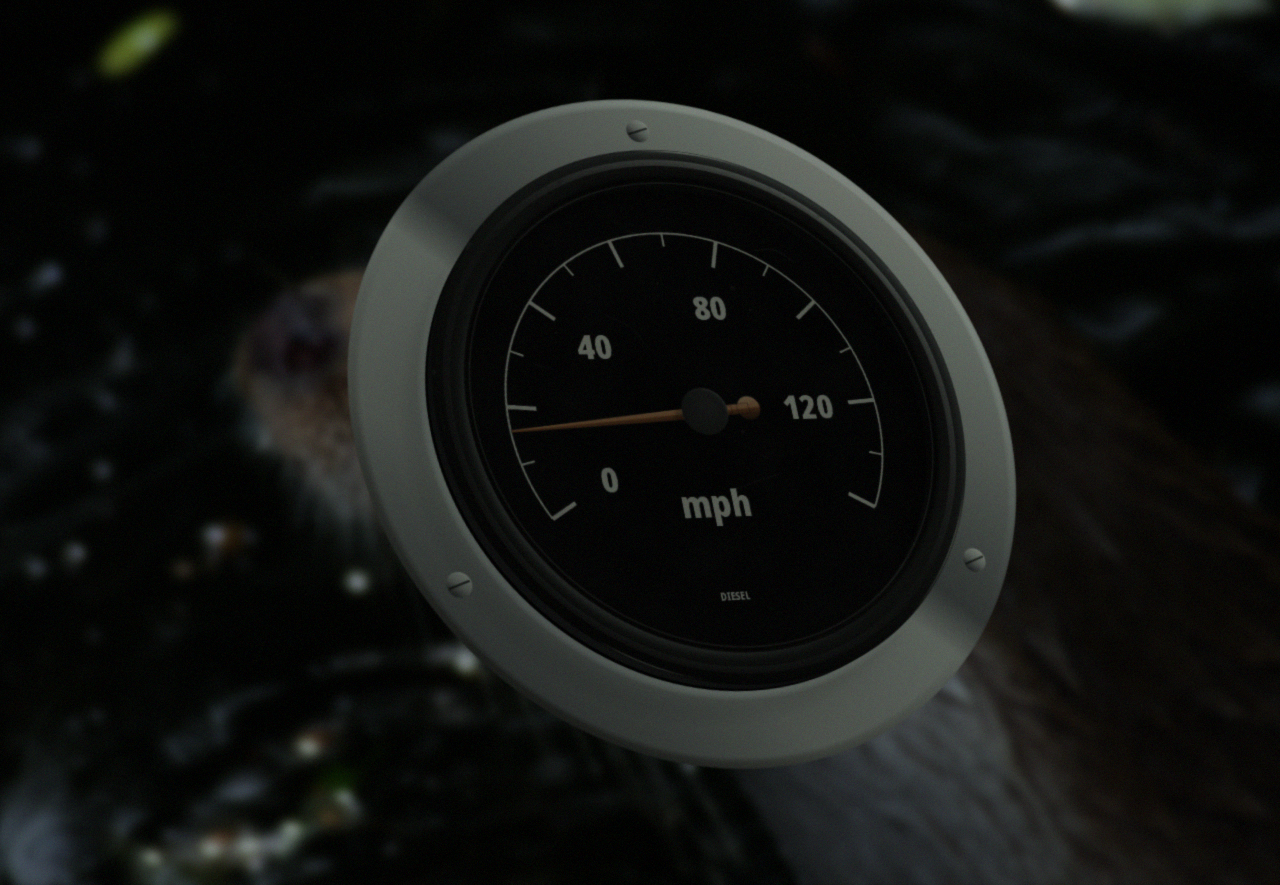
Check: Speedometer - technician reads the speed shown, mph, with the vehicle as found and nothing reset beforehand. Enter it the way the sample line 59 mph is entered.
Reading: 15 mph
